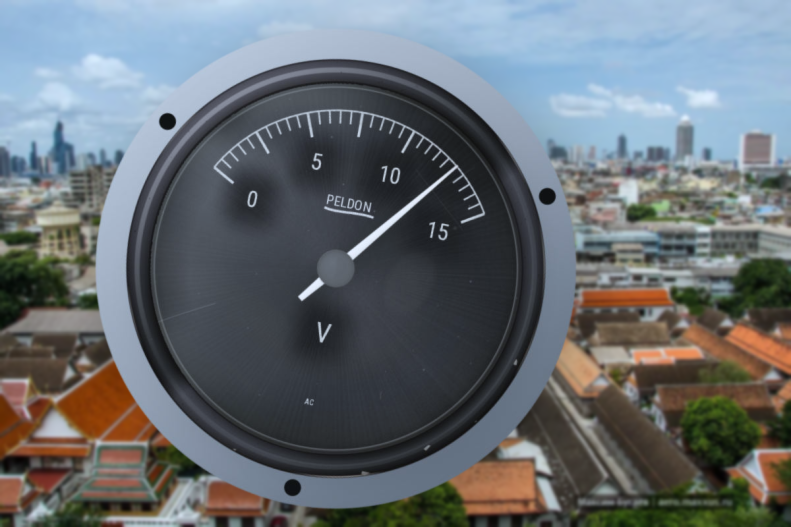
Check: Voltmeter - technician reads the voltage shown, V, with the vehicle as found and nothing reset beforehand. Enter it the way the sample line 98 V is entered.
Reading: 12.5 V
